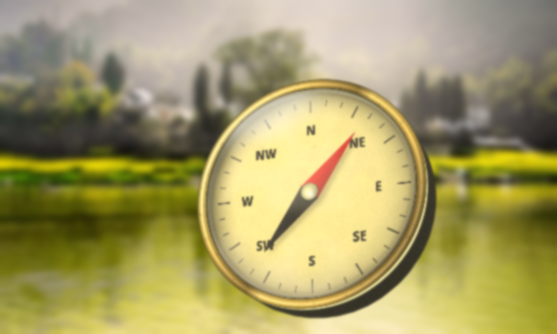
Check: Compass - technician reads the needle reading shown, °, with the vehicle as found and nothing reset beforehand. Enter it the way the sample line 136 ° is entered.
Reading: 40 °
